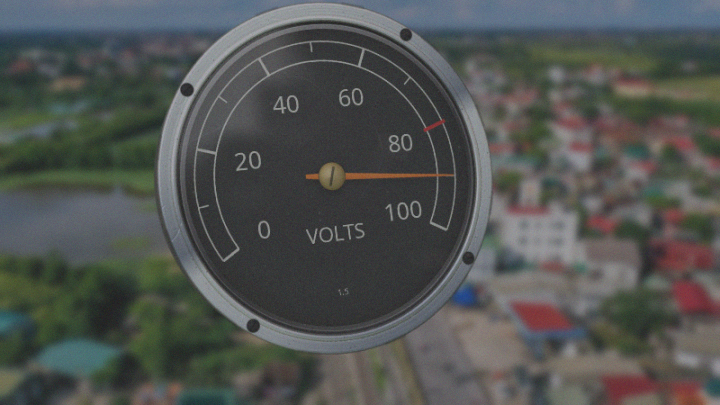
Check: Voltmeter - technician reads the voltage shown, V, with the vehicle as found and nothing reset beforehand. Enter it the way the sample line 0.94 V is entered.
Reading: 90 V
